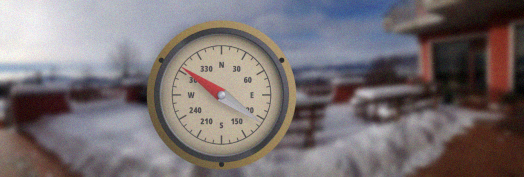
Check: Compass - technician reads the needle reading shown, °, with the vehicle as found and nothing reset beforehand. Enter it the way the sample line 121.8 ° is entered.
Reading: 305 °
